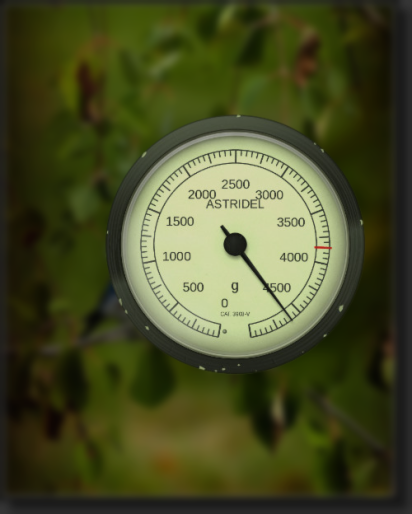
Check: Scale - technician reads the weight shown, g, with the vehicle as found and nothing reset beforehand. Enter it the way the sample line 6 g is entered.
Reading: 4600 g
